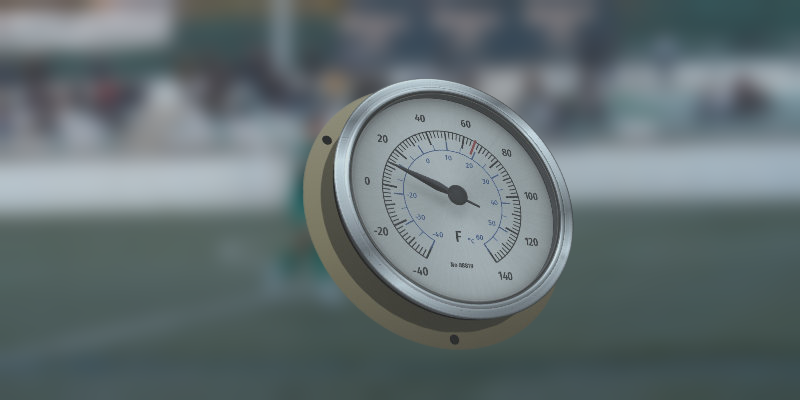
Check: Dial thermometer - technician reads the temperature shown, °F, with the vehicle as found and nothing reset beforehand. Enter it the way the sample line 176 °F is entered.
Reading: 10 °F
